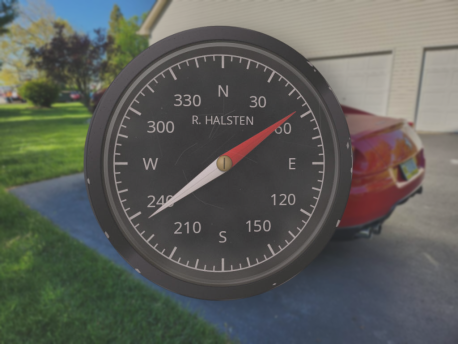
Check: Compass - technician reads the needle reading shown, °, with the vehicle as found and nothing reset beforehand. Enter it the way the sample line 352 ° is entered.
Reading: 55 °
